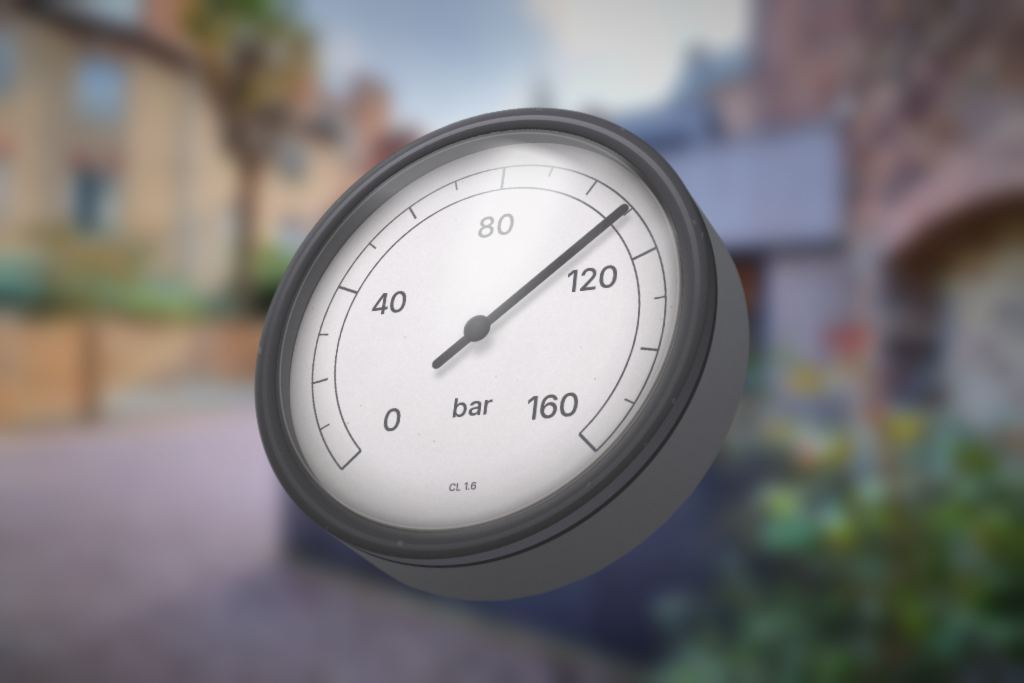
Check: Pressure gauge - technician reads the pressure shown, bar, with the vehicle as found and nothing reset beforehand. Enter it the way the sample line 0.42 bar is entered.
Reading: 110 bar
